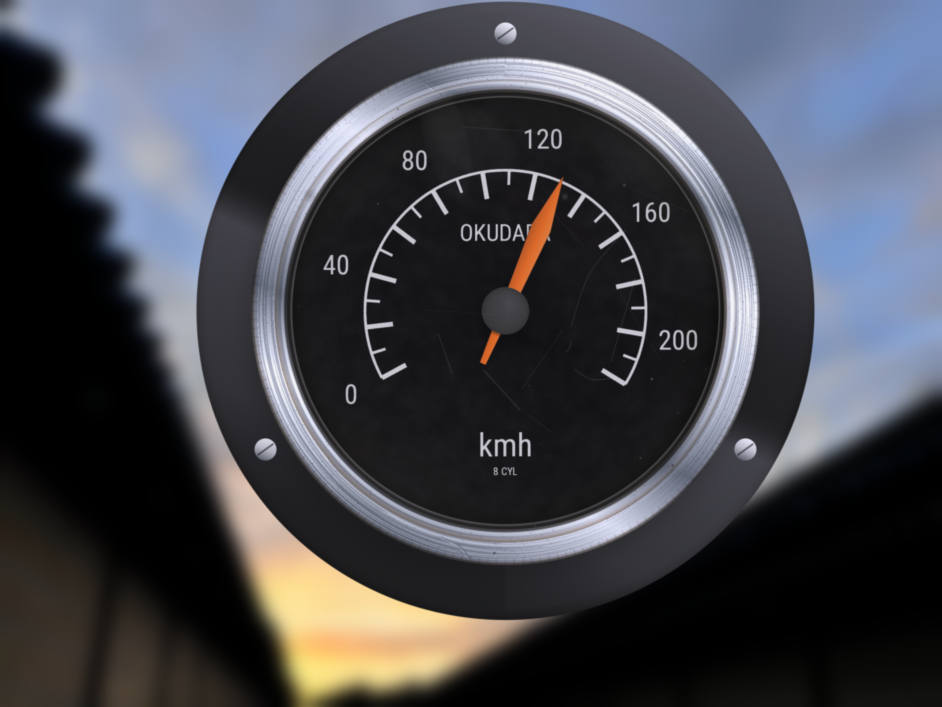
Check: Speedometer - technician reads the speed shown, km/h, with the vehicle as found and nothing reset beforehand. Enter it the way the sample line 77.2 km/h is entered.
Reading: 130 km/h
